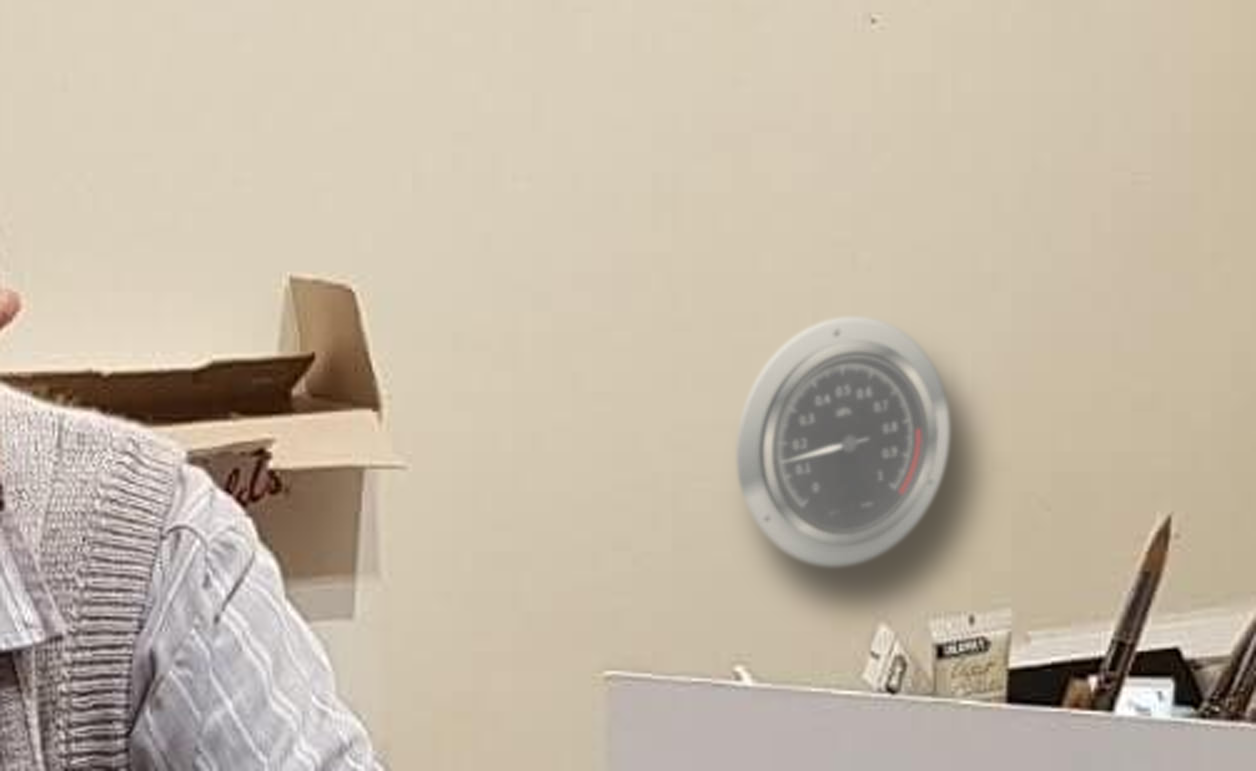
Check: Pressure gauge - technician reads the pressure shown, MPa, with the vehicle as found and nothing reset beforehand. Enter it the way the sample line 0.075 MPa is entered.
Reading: 0.15 MPa
